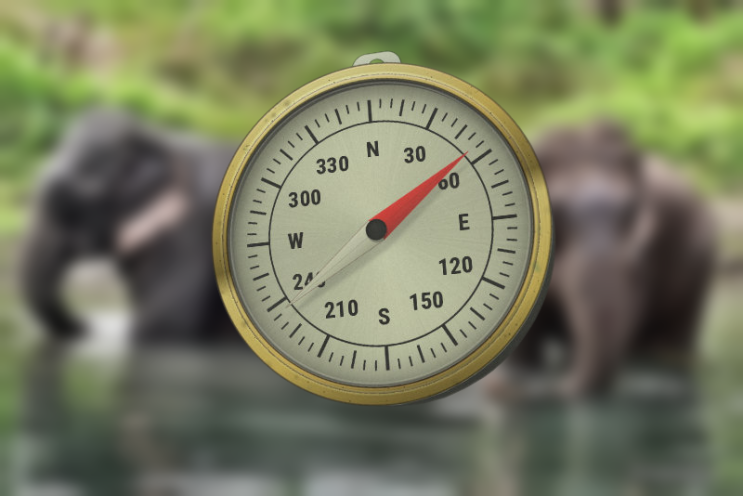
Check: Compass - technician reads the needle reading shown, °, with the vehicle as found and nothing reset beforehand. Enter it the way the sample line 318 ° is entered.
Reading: 55 °
